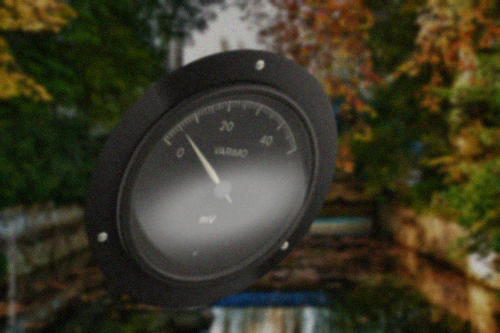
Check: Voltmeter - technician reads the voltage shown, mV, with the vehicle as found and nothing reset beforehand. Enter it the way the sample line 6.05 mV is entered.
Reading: 5 mV
